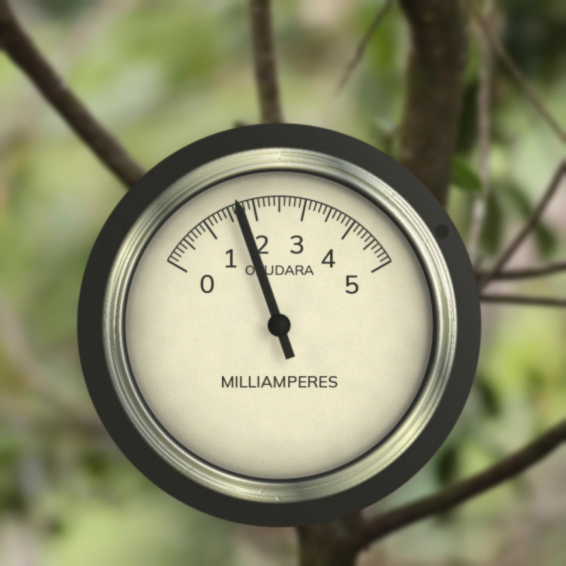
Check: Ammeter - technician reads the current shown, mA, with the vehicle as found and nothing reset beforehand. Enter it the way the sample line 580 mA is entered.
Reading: 1.7 mA
